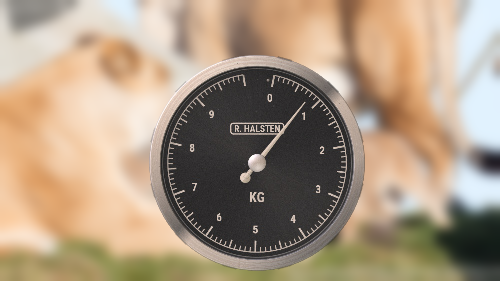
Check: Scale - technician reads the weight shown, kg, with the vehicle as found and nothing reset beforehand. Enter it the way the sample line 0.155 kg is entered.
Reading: 0.8 kg
